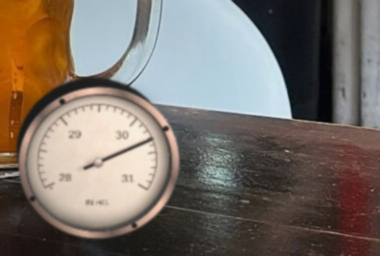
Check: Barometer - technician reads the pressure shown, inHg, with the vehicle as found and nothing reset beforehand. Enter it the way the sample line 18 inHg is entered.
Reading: 30.3 inHg
